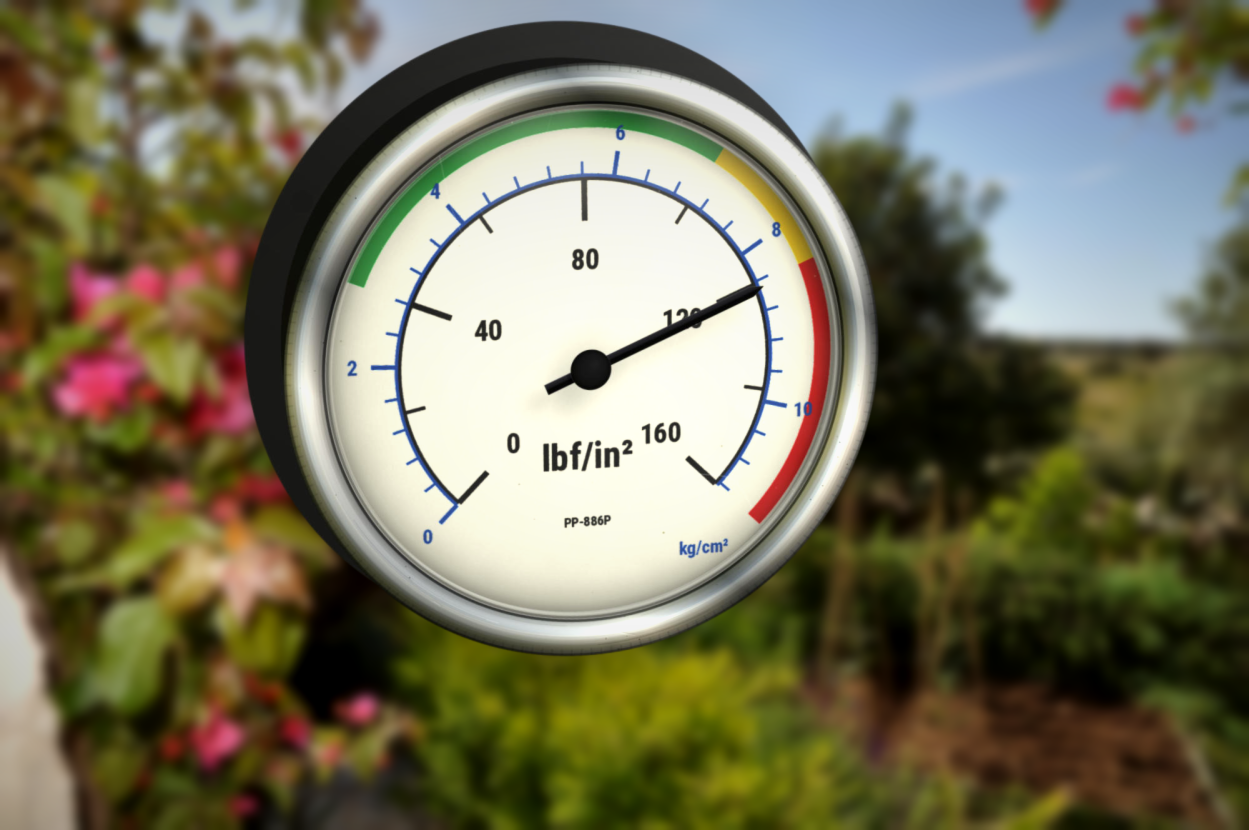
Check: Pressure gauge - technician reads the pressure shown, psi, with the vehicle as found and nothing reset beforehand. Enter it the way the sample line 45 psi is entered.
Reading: 120 psi
